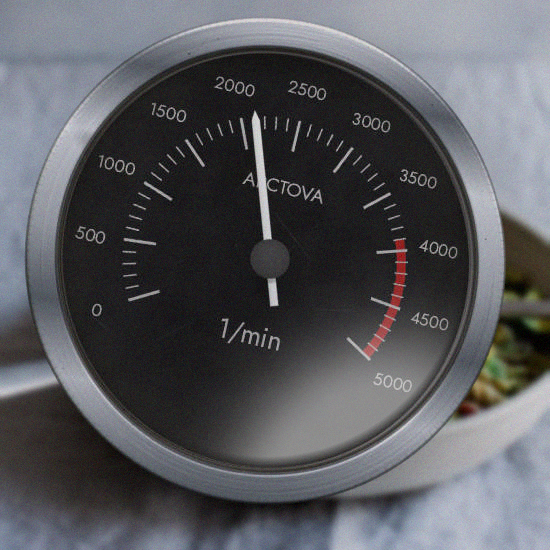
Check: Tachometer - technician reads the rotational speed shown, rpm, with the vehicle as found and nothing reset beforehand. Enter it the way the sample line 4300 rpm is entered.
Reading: 2100 rpm
